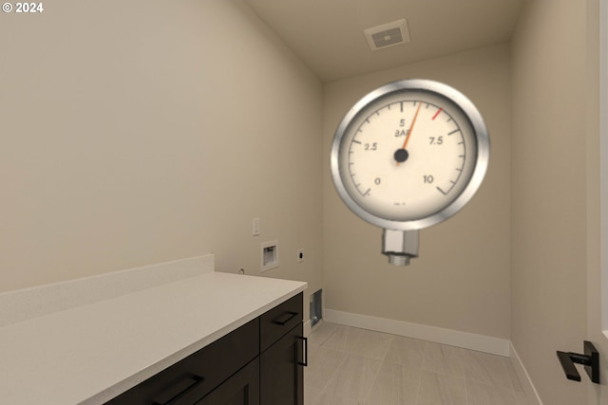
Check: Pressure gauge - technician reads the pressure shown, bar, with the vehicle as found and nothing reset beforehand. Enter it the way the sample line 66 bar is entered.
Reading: 5.75 bar
